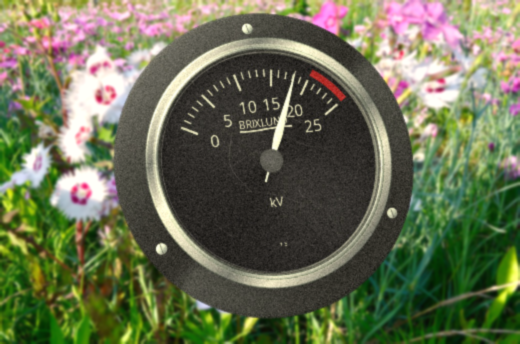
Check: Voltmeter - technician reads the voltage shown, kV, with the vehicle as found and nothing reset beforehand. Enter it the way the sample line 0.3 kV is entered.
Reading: 18 kV
